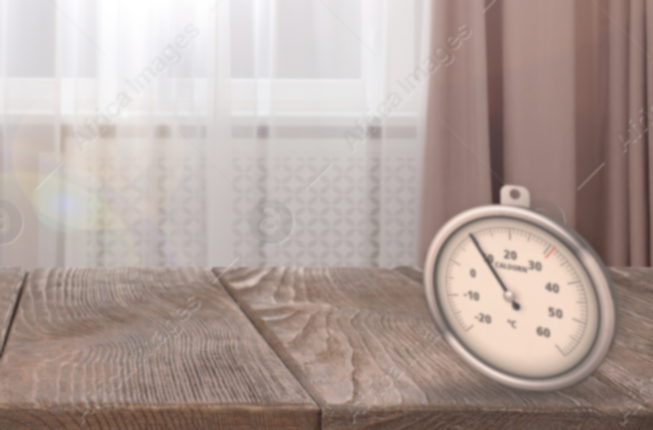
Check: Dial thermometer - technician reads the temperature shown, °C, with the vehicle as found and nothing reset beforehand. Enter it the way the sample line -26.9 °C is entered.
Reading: 10 °C
